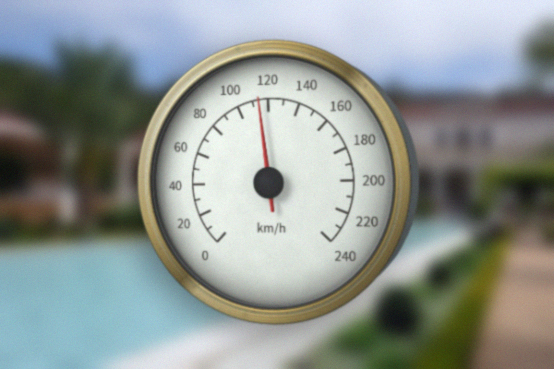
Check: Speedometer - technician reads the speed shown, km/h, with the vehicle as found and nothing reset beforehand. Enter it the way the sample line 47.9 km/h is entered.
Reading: 115 km/h
